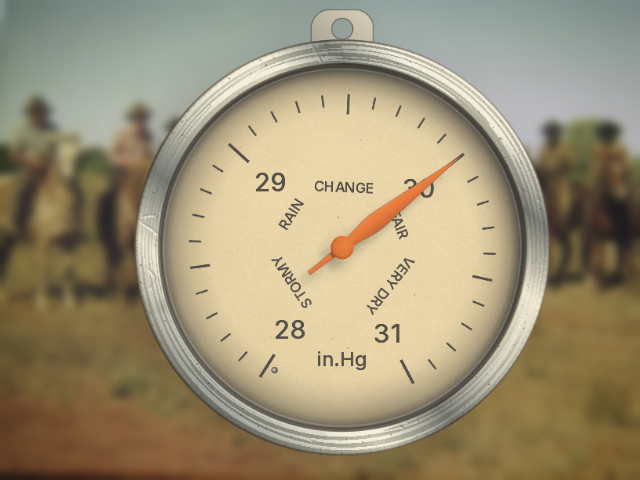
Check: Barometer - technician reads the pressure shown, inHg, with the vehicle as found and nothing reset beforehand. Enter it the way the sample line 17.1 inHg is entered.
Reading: 30 inHg
